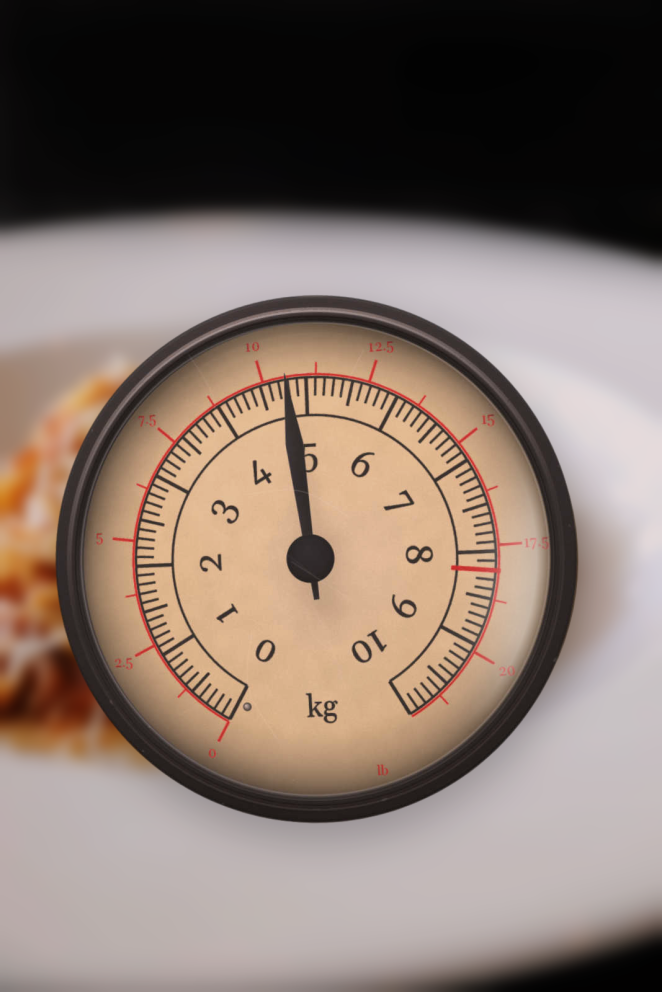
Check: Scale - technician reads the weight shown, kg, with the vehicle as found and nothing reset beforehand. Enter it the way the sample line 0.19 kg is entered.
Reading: 4.8 kg
